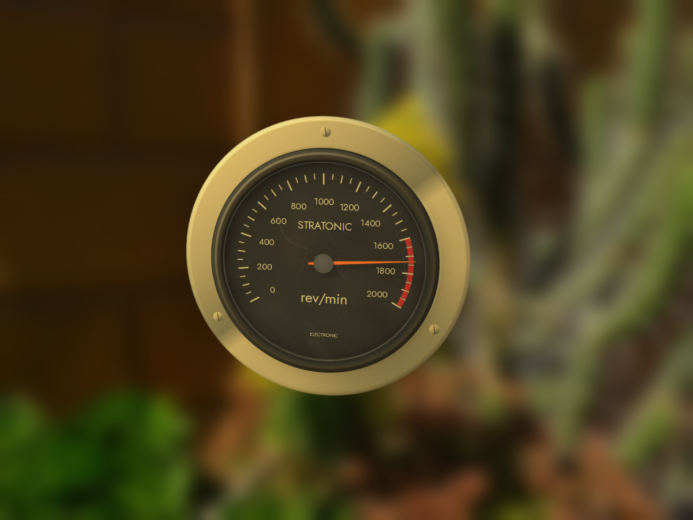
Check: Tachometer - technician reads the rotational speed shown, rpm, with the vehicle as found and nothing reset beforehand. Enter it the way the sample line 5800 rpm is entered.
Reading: 1725 rpm
